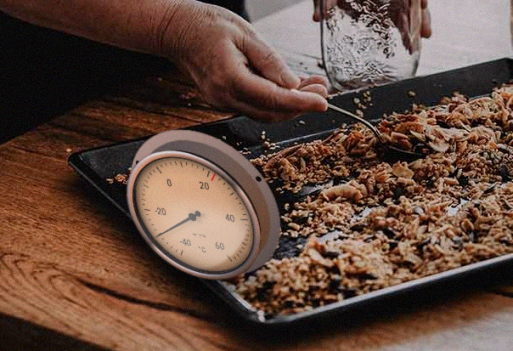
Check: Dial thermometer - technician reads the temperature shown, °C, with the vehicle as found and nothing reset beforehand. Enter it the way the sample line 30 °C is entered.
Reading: -30 °C
